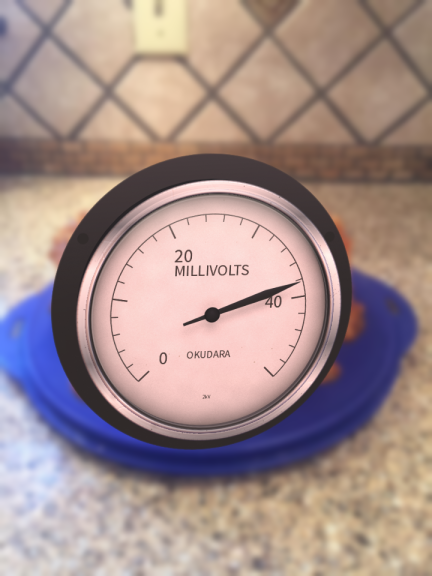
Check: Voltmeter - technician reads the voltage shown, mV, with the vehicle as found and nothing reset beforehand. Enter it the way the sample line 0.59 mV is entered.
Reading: 38 mV
